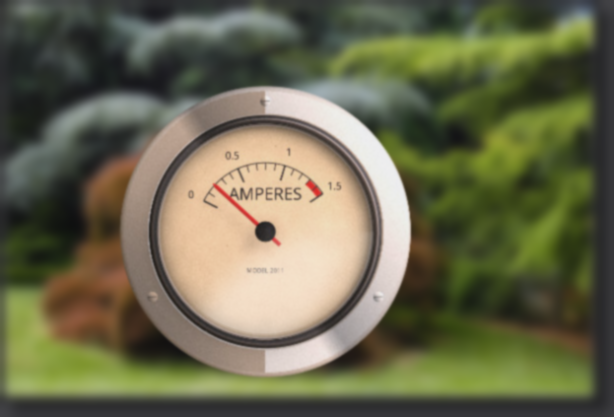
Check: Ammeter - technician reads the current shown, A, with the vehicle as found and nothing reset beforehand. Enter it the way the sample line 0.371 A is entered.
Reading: 0.2 A
